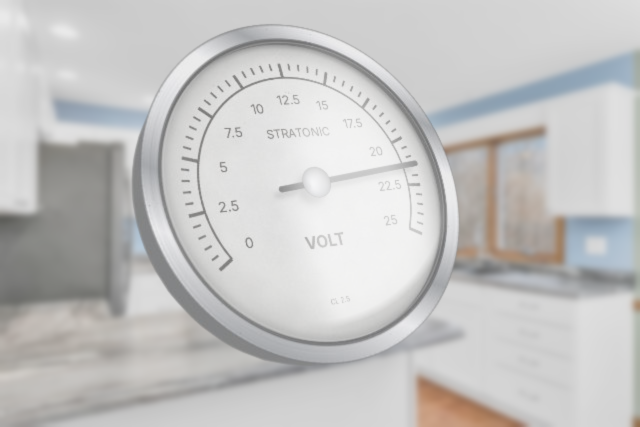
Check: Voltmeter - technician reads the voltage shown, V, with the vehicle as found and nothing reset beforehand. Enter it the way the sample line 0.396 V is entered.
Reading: 21.5 V
